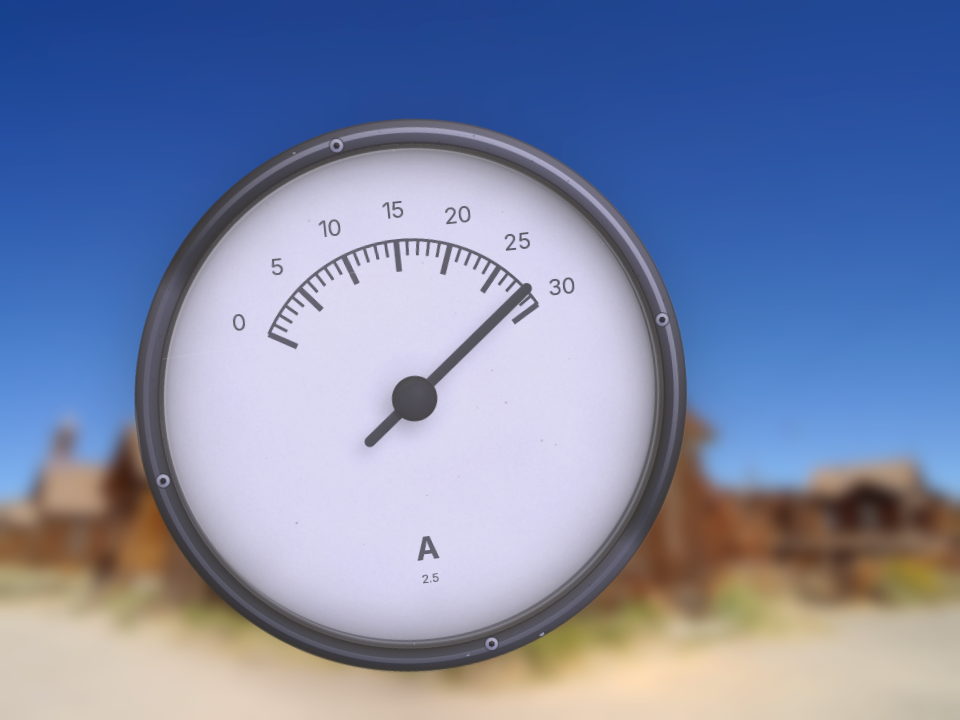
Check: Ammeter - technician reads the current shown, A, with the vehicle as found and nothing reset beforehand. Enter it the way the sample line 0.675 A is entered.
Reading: 28 A
